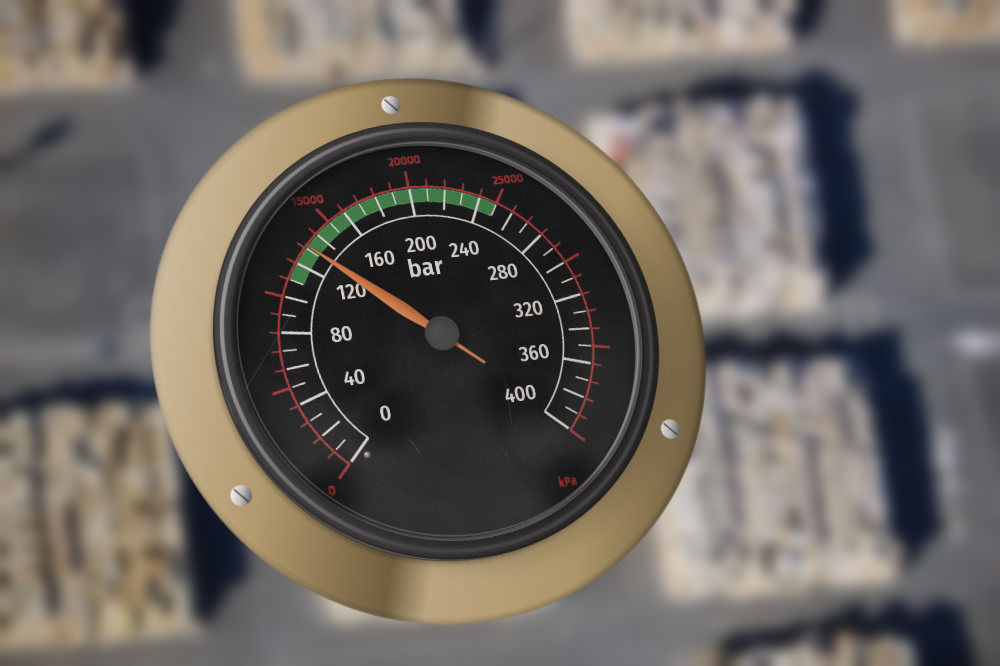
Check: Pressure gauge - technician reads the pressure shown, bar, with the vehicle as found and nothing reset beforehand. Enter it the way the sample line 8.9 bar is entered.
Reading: 130 bar
